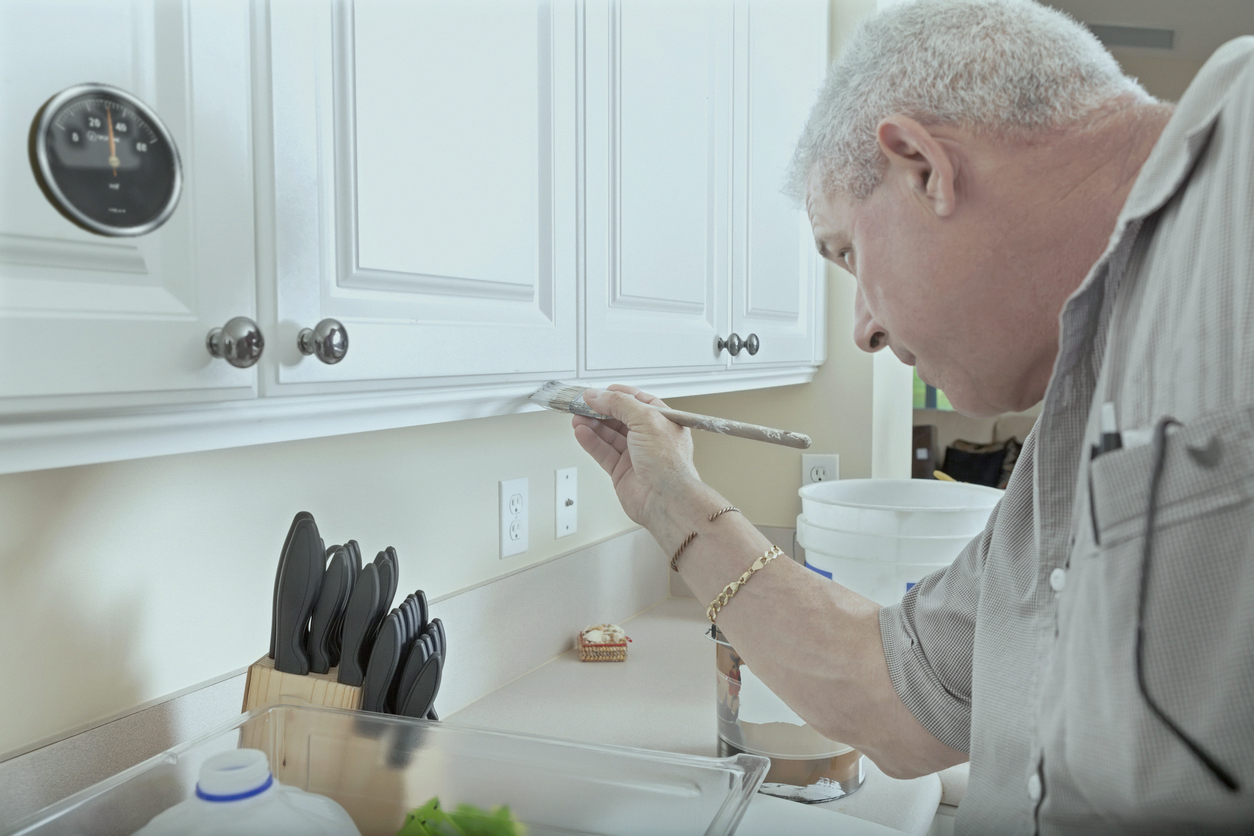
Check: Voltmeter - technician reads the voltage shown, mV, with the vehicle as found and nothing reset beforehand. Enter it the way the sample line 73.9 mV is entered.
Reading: 30 mV
